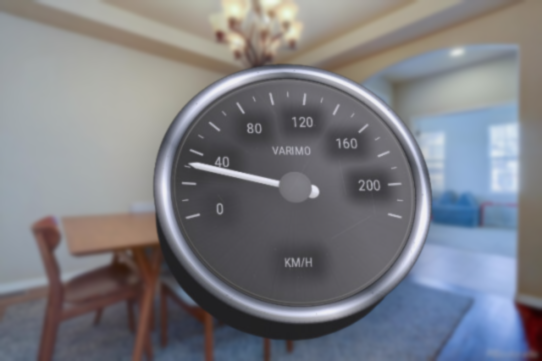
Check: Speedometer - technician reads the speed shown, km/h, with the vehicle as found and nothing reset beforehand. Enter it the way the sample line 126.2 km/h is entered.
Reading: 30 km/h
